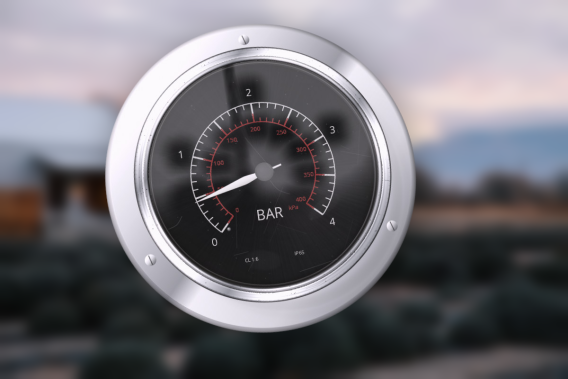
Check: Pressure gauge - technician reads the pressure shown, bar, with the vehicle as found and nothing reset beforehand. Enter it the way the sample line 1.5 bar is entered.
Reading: 0.45 bar
